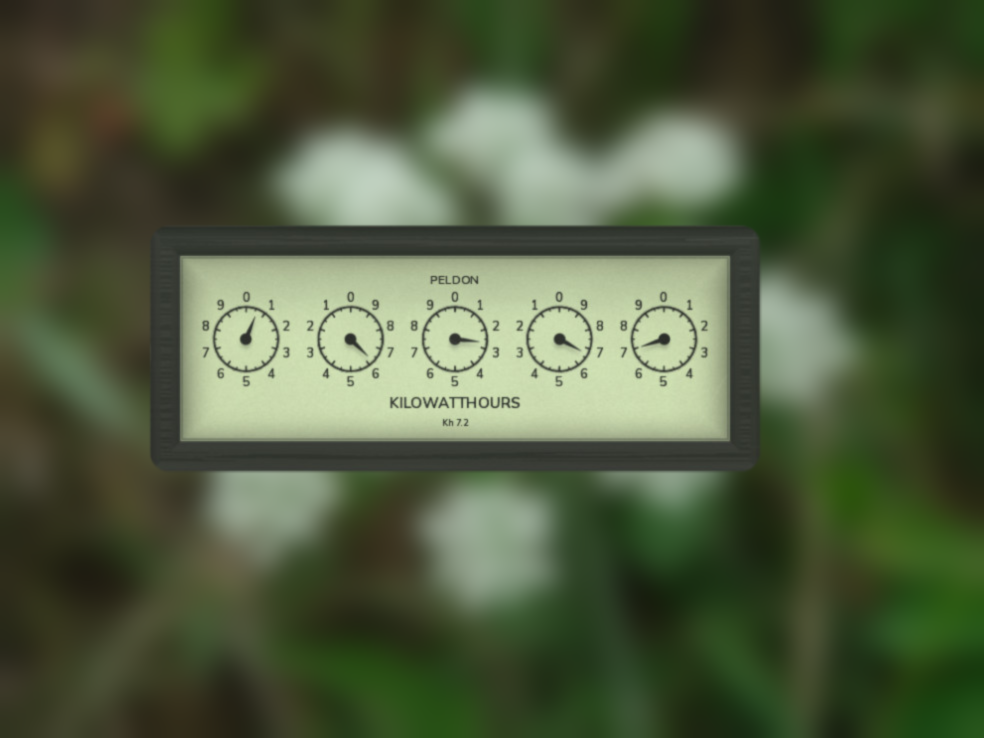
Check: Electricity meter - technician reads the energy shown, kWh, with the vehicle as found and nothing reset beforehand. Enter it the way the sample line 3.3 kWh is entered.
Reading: 6267 kWh
